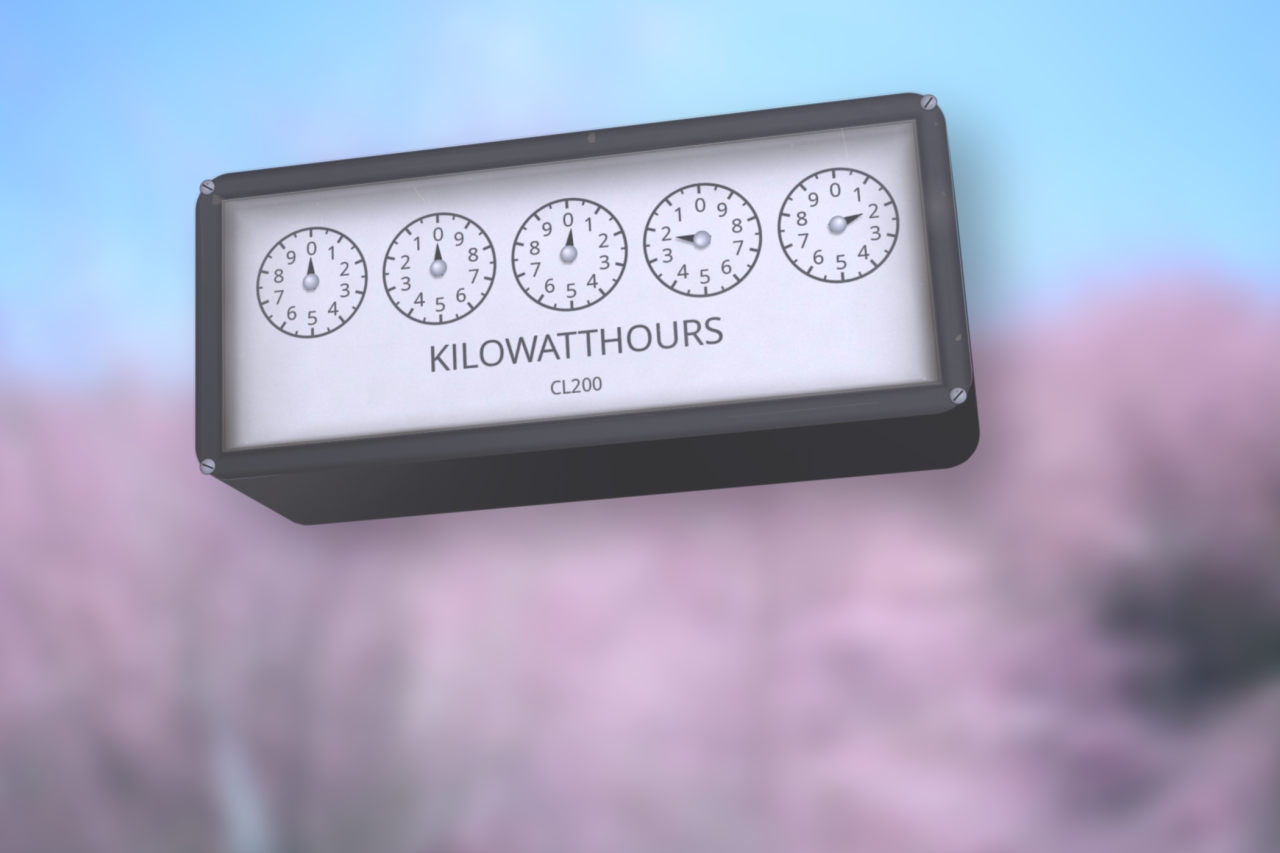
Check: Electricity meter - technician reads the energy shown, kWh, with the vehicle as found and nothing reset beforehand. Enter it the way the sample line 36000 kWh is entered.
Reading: 22 kWh
